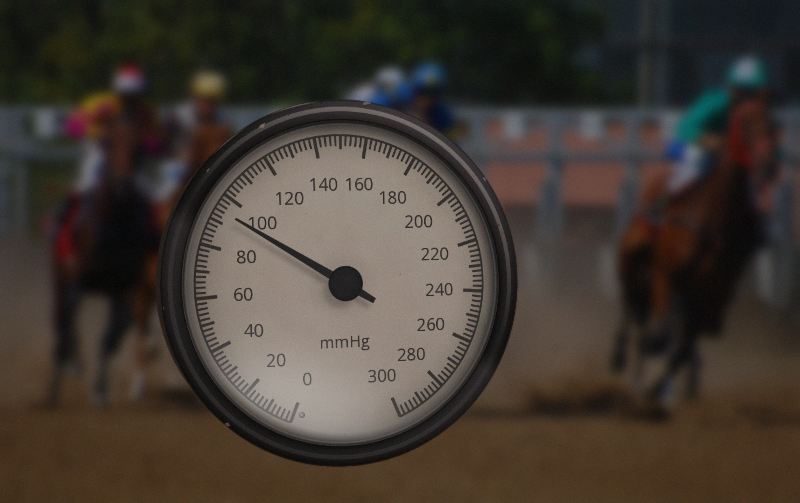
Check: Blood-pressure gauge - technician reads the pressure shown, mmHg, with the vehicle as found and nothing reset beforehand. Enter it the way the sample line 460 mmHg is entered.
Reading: 94 mmHg
